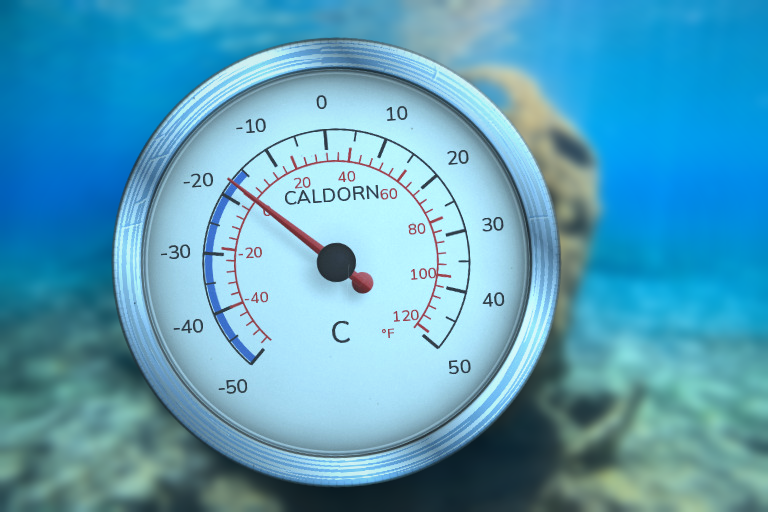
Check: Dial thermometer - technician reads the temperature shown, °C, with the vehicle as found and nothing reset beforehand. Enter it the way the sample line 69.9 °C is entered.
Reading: -17.5 °C
